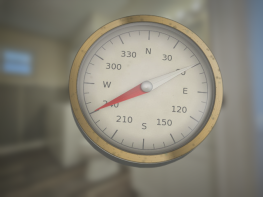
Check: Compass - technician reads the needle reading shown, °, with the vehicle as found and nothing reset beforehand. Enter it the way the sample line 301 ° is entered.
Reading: 240 °
